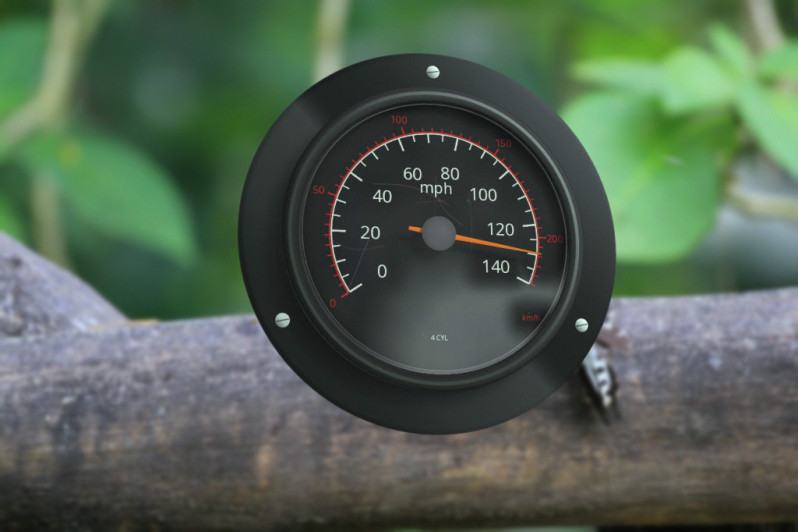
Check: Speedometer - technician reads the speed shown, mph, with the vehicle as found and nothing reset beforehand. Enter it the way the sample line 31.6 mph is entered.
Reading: 130 mph
